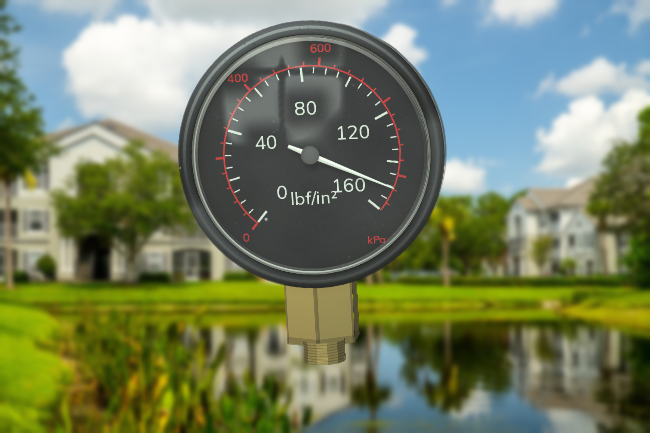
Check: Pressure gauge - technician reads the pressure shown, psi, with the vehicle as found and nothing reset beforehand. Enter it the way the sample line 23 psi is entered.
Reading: 150 psi
